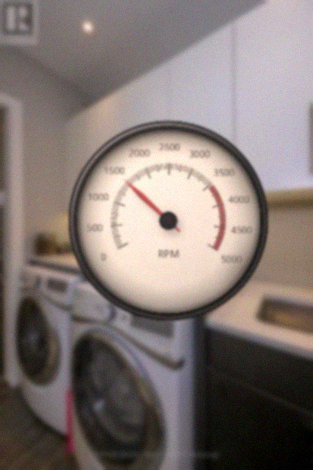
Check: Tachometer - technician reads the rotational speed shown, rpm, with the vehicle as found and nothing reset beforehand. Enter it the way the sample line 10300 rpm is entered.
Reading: 1500 rpm
